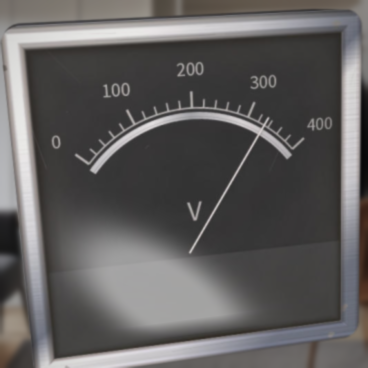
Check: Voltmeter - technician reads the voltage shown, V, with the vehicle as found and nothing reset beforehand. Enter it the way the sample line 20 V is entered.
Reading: 330 V
